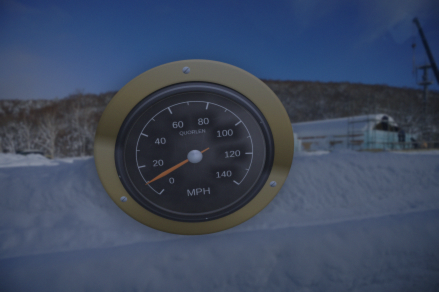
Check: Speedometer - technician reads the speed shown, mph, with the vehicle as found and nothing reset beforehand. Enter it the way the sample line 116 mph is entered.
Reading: 10 mph
